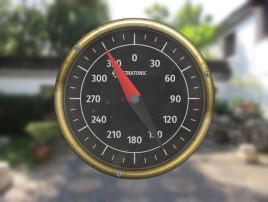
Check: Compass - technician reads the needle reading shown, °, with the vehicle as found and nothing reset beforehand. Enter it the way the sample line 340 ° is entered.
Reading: 330 °
